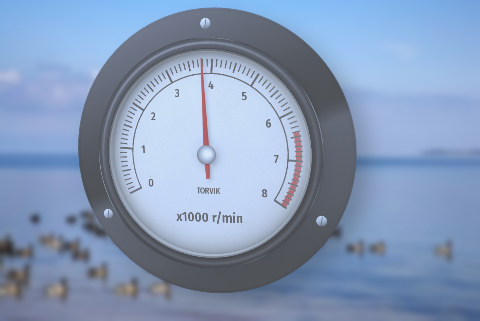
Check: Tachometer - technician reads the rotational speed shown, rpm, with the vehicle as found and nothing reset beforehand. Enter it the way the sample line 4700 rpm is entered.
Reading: 3800 rpm
